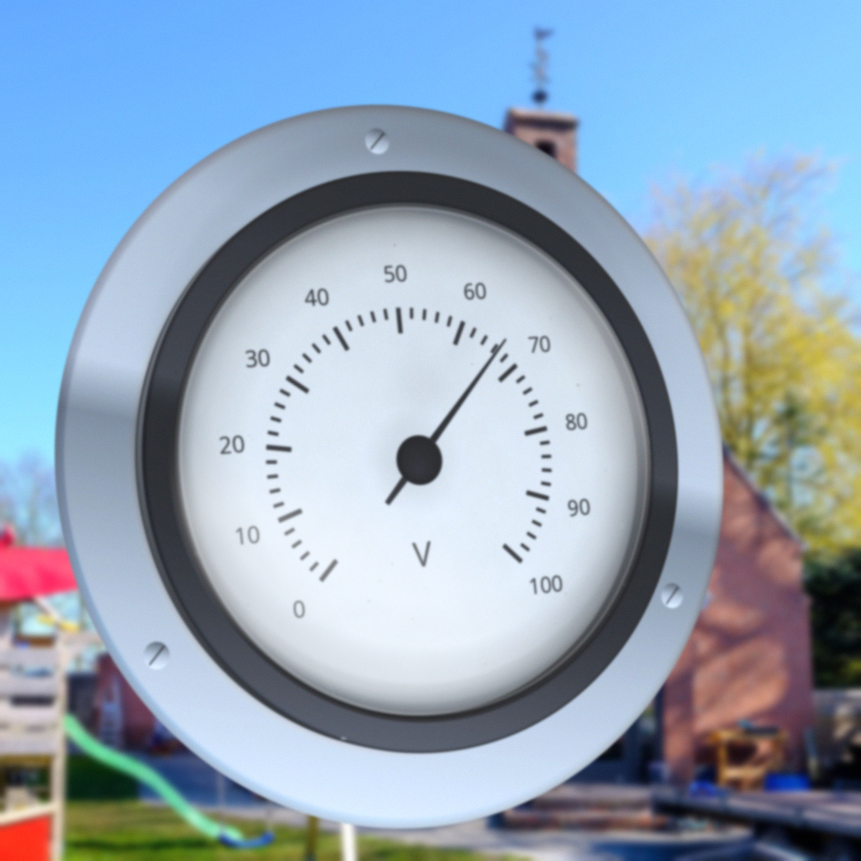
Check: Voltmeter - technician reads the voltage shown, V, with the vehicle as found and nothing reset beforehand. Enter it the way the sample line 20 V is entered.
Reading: 66 V
